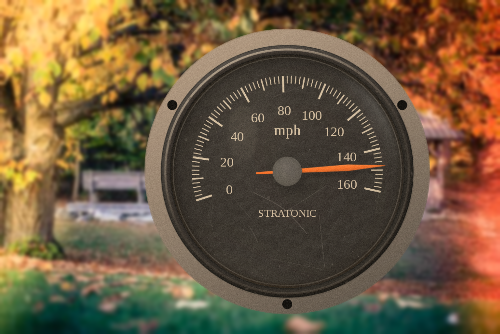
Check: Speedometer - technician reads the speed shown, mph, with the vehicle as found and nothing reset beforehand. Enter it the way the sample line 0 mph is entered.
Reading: 148 mph
